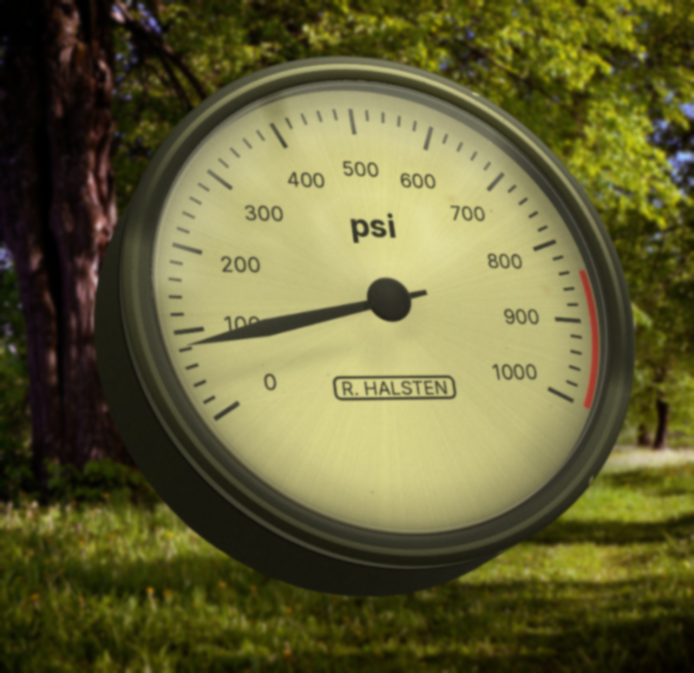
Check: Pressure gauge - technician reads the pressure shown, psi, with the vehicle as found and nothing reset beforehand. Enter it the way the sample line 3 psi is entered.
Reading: 80 psi
